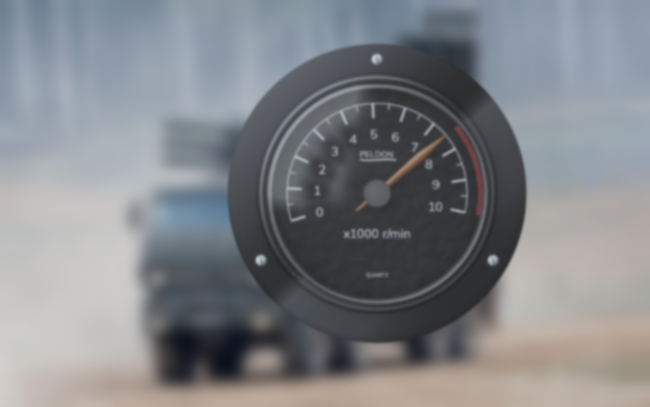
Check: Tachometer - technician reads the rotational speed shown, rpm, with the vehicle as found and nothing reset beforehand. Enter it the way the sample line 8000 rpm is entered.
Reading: 7500 rpm
